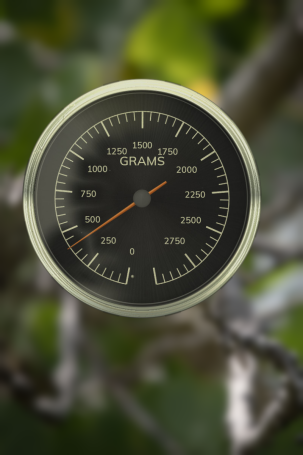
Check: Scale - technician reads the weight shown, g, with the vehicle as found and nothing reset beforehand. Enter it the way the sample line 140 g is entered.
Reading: 400 g
